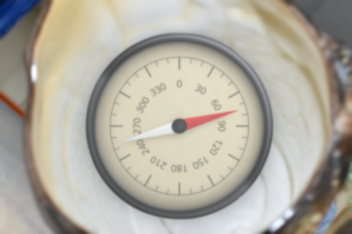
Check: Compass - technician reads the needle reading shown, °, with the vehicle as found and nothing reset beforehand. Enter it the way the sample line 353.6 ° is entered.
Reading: 75 °
